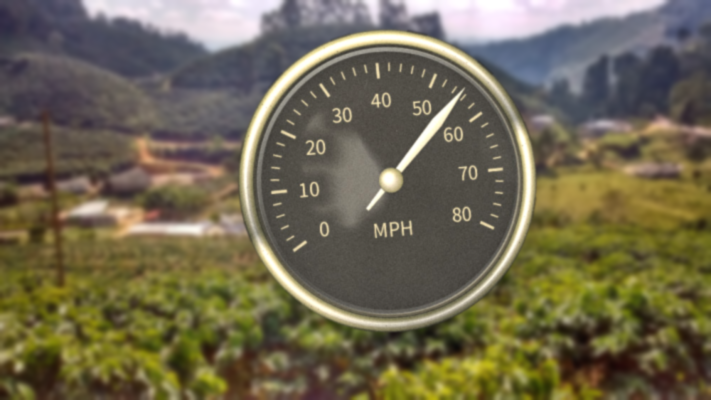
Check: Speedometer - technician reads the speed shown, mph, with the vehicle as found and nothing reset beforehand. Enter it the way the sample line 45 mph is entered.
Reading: 55 mph
